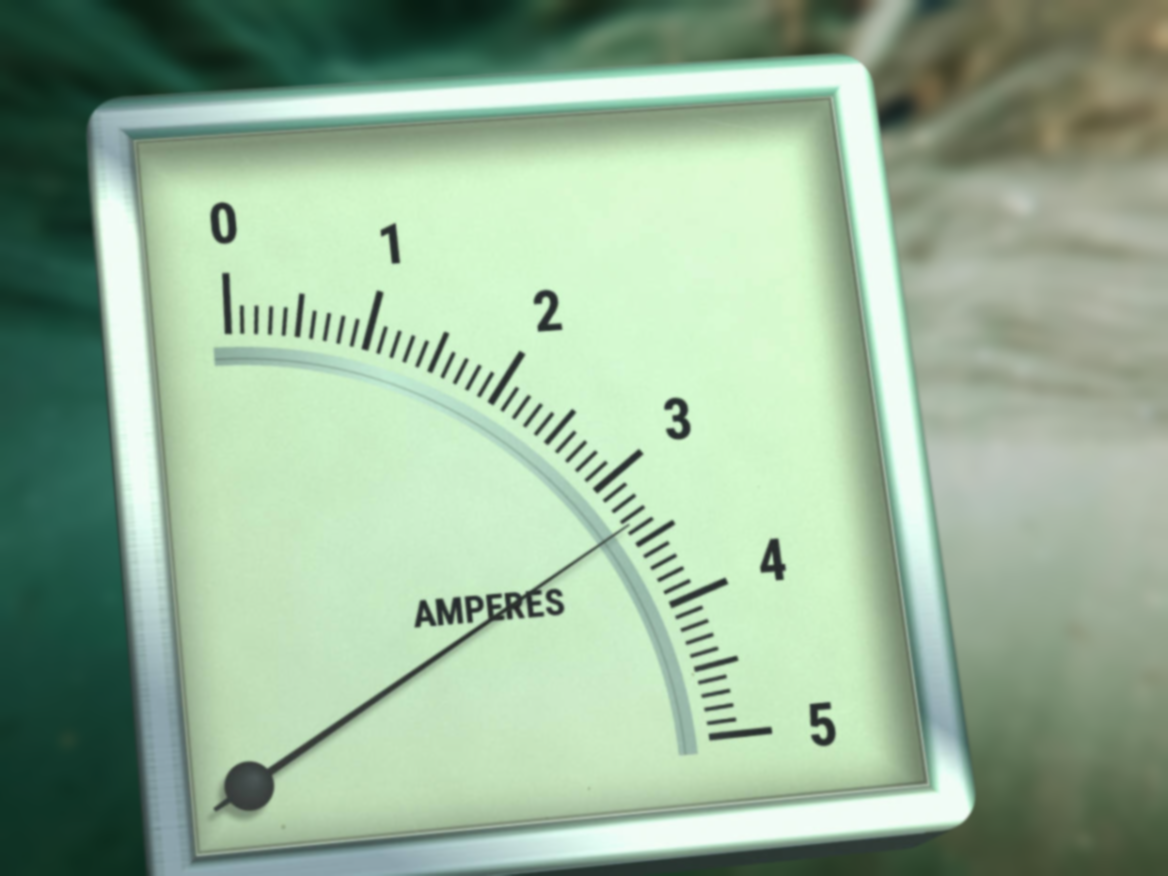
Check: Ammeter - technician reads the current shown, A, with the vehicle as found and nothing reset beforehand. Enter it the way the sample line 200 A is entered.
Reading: 3.35 A
